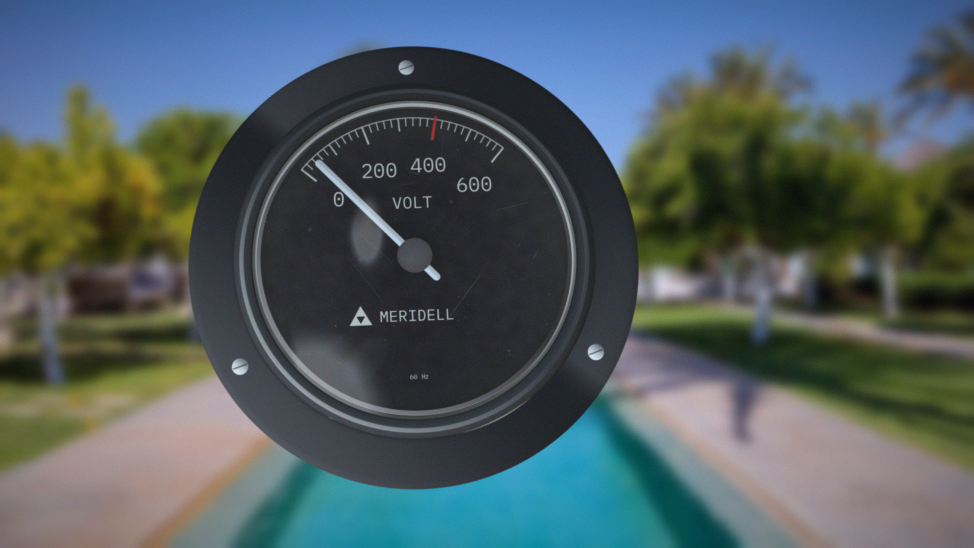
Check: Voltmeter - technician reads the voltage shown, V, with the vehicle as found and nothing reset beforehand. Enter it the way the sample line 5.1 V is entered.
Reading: 40 V
